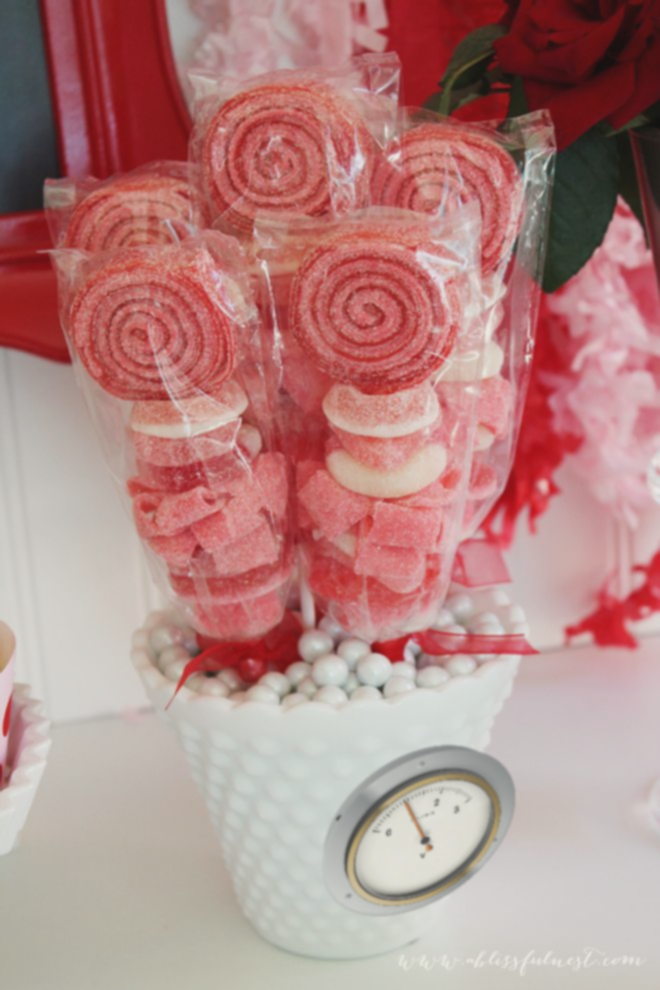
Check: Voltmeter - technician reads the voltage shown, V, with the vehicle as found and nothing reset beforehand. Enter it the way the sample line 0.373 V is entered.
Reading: 1 V
